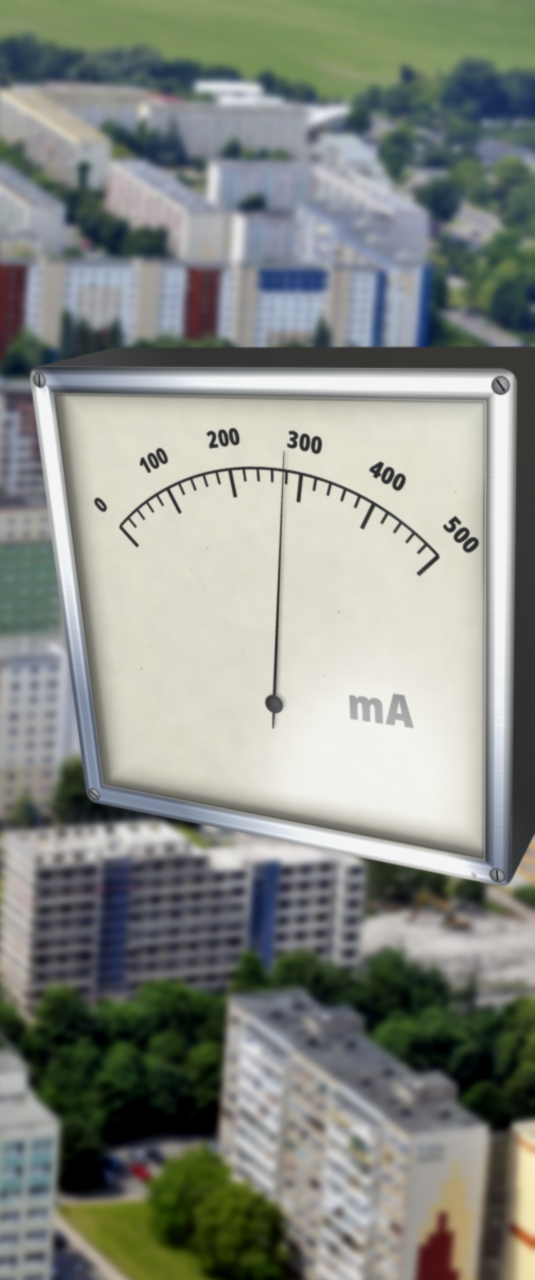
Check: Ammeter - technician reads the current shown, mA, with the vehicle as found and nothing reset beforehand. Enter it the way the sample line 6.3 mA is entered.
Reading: 280 mA
